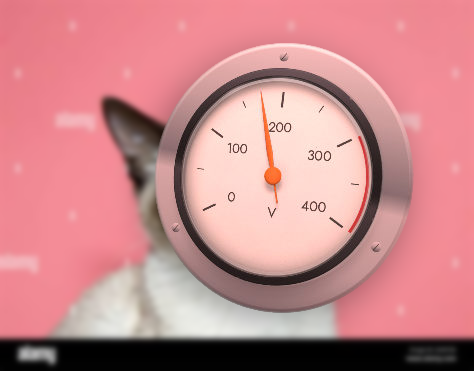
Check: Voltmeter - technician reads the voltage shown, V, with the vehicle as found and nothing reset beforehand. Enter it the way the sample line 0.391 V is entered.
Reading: 175 V
